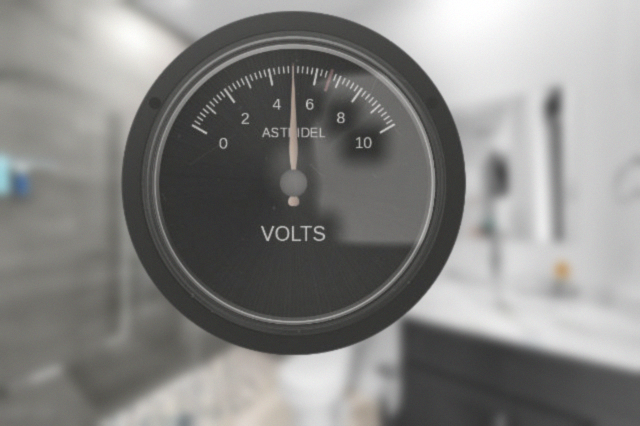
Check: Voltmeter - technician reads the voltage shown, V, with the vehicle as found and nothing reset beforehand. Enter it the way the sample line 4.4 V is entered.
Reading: 5 V
